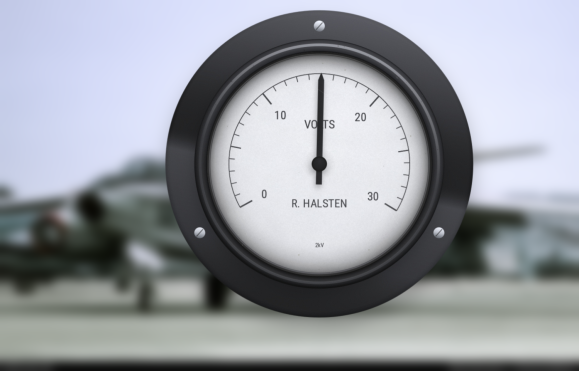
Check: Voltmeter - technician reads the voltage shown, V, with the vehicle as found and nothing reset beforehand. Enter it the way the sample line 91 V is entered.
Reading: 15 V
